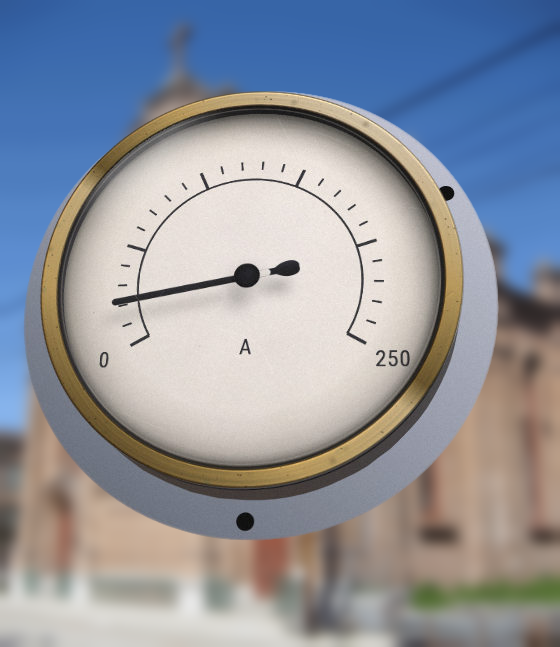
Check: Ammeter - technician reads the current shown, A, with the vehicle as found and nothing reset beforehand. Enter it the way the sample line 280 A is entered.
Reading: 20 A
